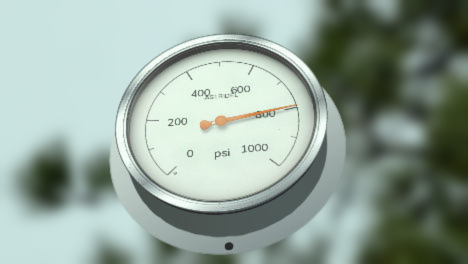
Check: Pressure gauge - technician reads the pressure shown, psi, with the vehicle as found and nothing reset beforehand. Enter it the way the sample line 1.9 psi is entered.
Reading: 800 psi
